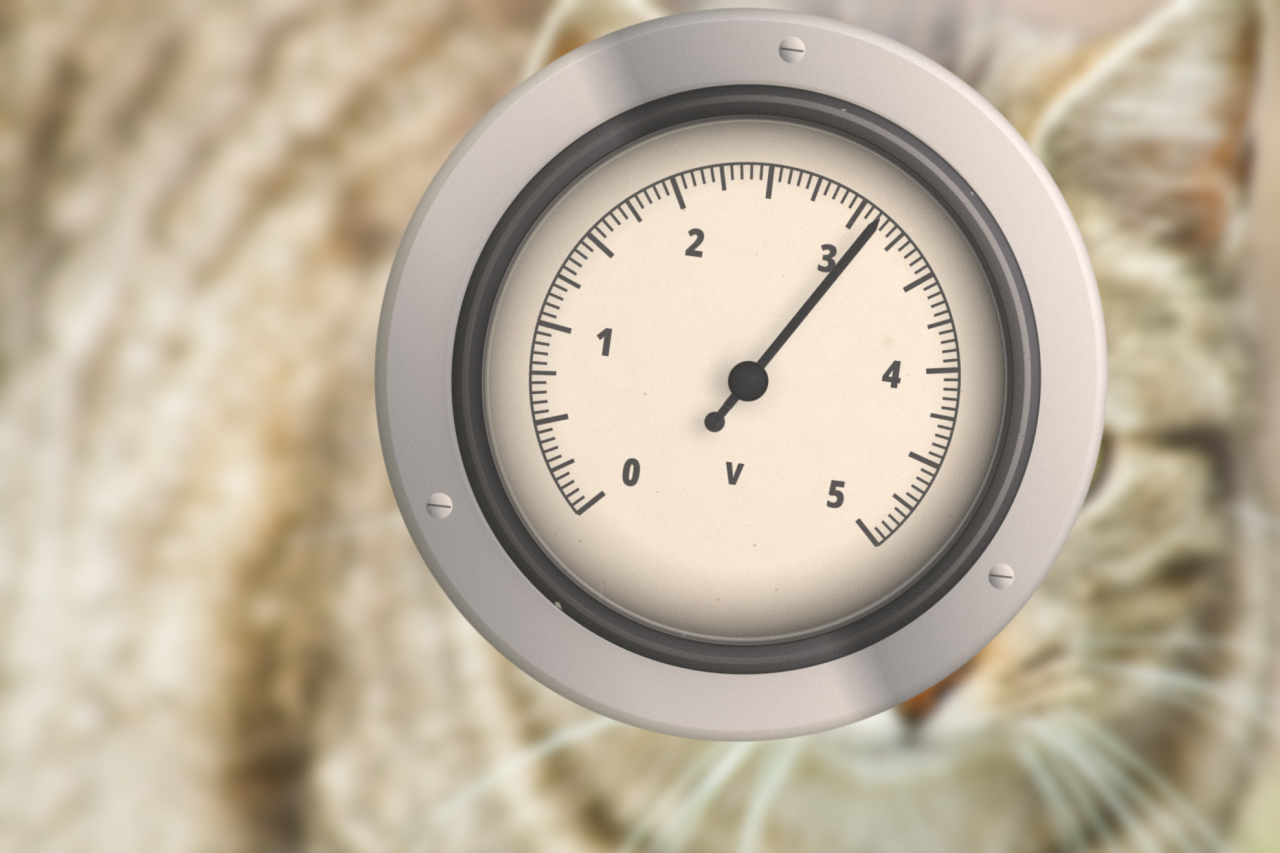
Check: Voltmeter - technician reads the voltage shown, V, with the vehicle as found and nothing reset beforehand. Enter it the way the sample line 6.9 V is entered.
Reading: 3.1 V
